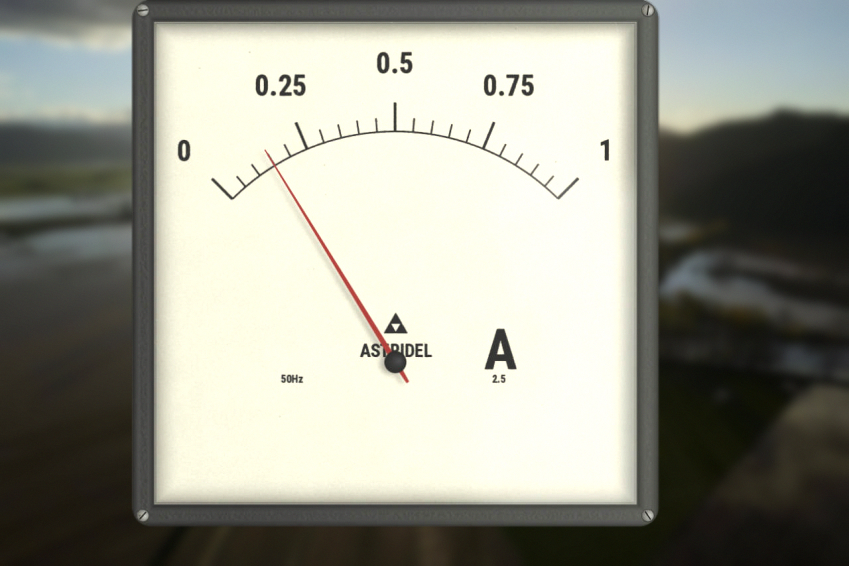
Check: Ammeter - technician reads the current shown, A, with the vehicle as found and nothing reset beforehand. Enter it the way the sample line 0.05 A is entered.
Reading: 0.15 A
